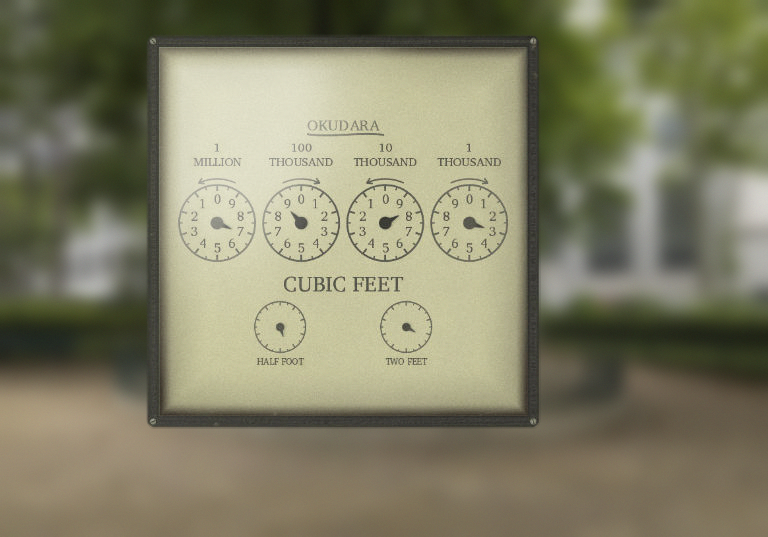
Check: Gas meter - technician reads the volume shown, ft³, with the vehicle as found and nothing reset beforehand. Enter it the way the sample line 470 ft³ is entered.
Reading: 688300 ft³
